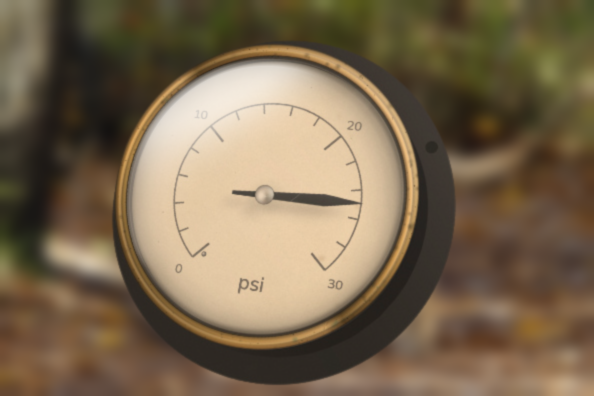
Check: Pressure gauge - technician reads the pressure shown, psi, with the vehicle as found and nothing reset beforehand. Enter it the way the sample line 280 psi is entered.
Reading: 25 psi
